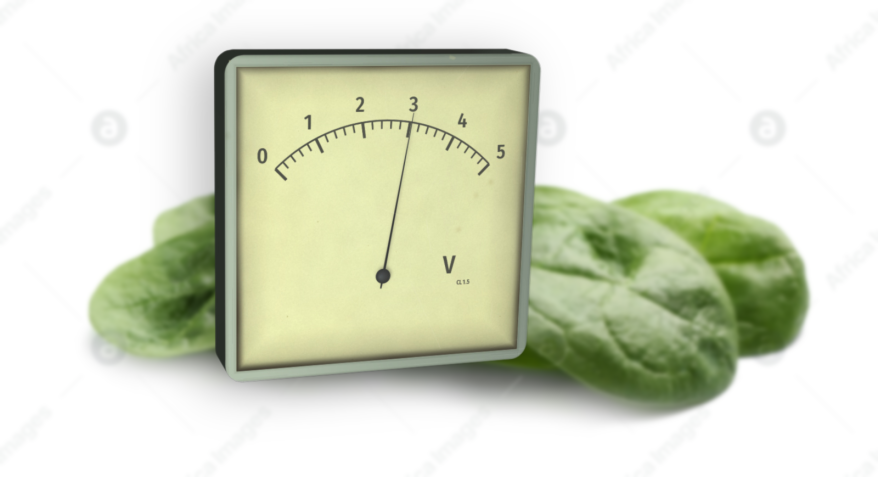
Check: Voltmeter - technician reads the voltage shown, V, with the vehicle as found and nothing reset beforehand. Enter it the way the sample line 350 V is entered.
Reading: 3 V
